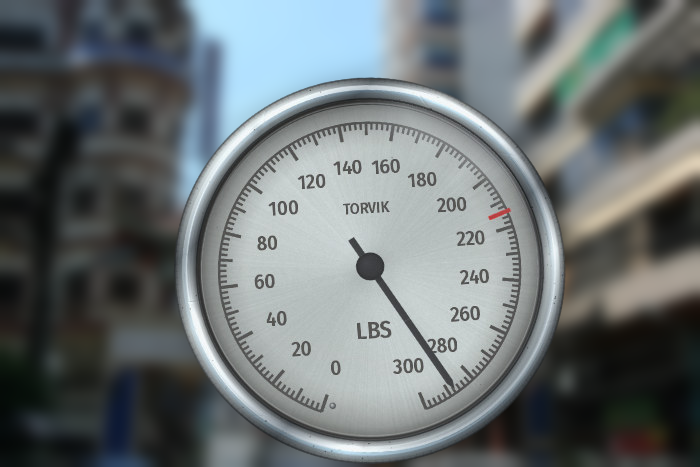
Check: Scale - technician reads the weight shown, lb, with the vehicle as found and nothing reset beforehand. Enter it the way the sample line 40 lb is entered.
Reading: 288 lb
